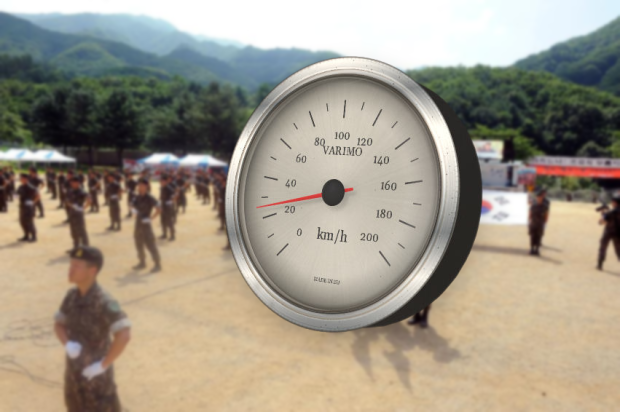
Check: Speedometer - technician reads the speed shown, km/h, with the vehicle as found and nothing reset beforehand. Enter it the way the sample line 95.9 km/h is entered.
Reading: 25 km/h
